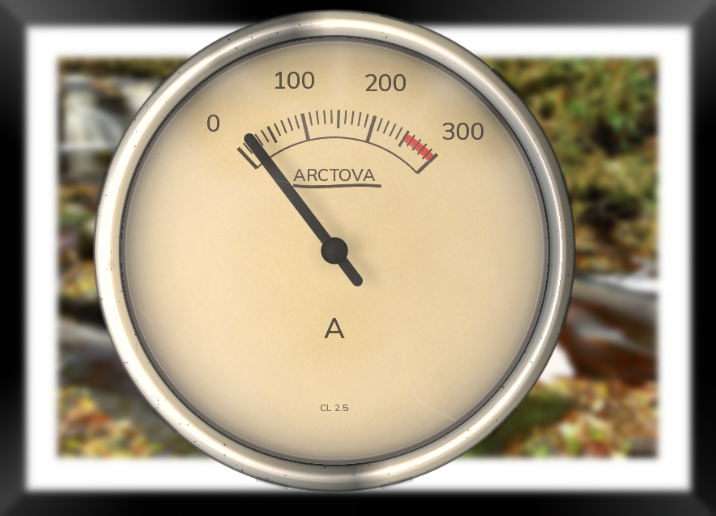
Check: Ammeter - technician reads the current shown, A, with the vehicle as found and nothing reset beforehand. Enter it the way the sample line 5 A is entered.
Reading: 20 A
